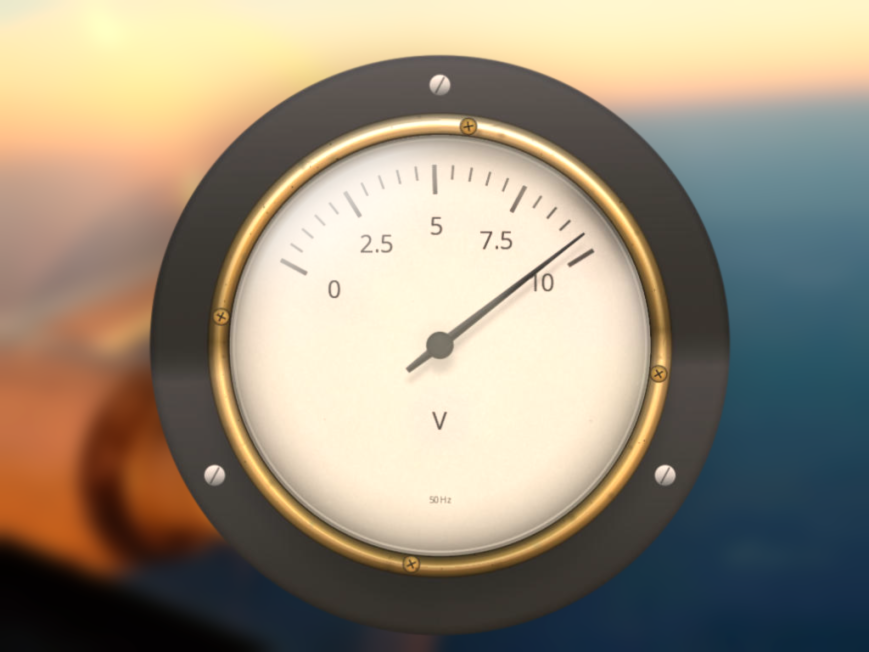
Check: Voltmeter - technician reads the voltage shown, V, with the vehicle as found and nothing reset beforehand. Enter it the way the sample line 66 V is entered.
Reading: 9.5 V
